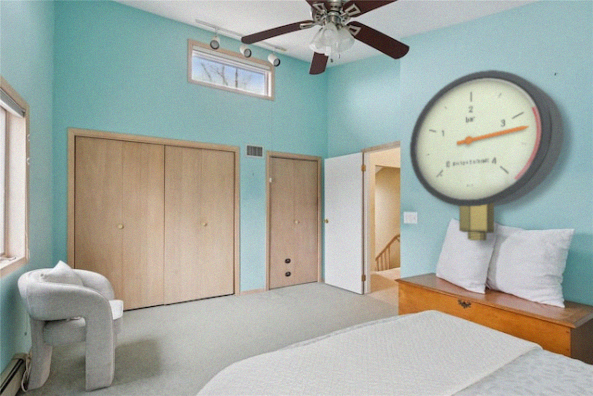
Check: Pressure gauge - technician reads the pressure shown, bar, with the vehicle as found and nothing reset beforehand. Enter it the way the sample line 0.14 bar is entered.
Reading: 3.25 bar
